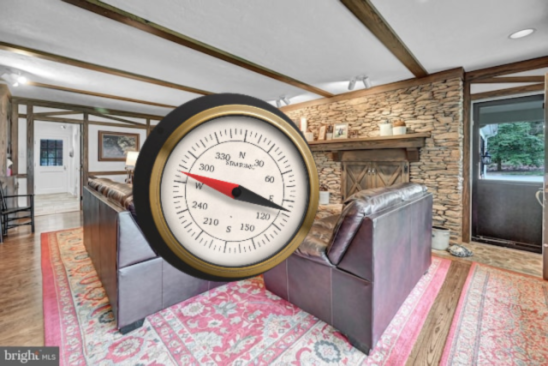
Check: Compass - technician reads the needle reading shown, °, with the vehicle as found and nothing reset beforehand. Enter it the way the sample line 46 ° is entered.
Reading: 280 °
